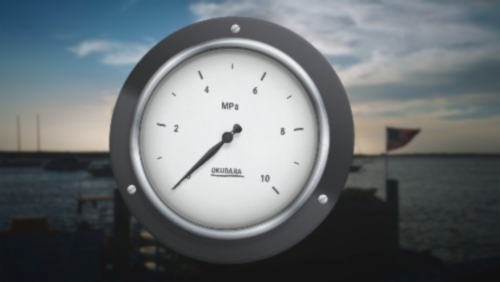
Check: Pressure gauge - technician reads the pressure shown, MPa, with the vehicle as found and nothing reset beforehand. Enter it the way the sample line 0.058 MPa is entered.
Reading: 0 MPa
